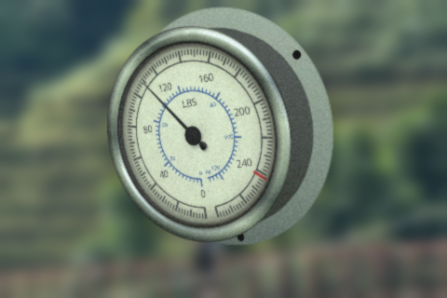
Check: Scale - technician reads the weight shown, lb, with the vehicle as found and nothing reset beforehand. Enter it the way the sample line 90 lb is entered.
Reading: 110 lb
